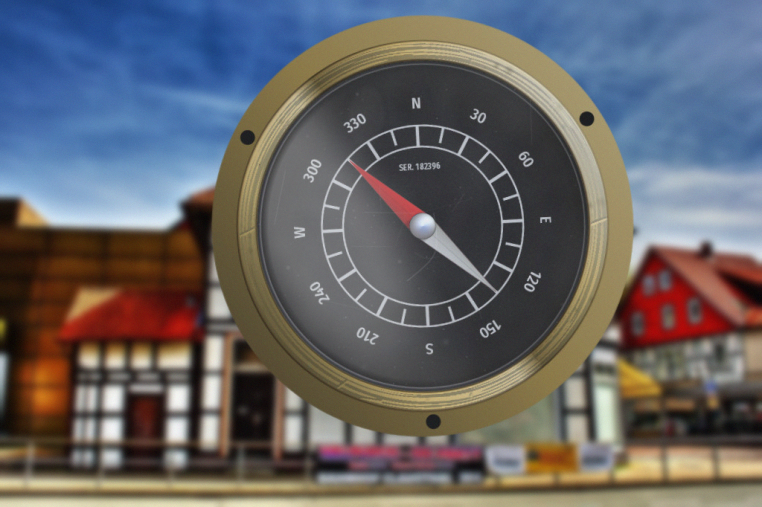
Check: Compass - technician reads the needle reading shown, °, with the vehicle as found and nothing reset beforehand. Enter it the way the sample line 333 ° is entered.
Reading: 315 °
